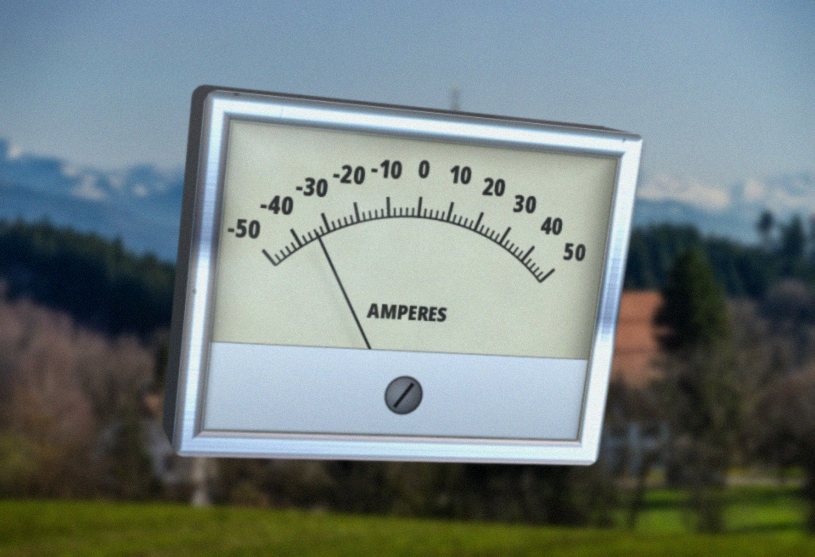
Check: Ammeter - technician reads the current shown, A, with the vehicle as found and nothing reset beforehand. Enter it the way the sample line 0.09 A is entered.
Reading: -34 A
